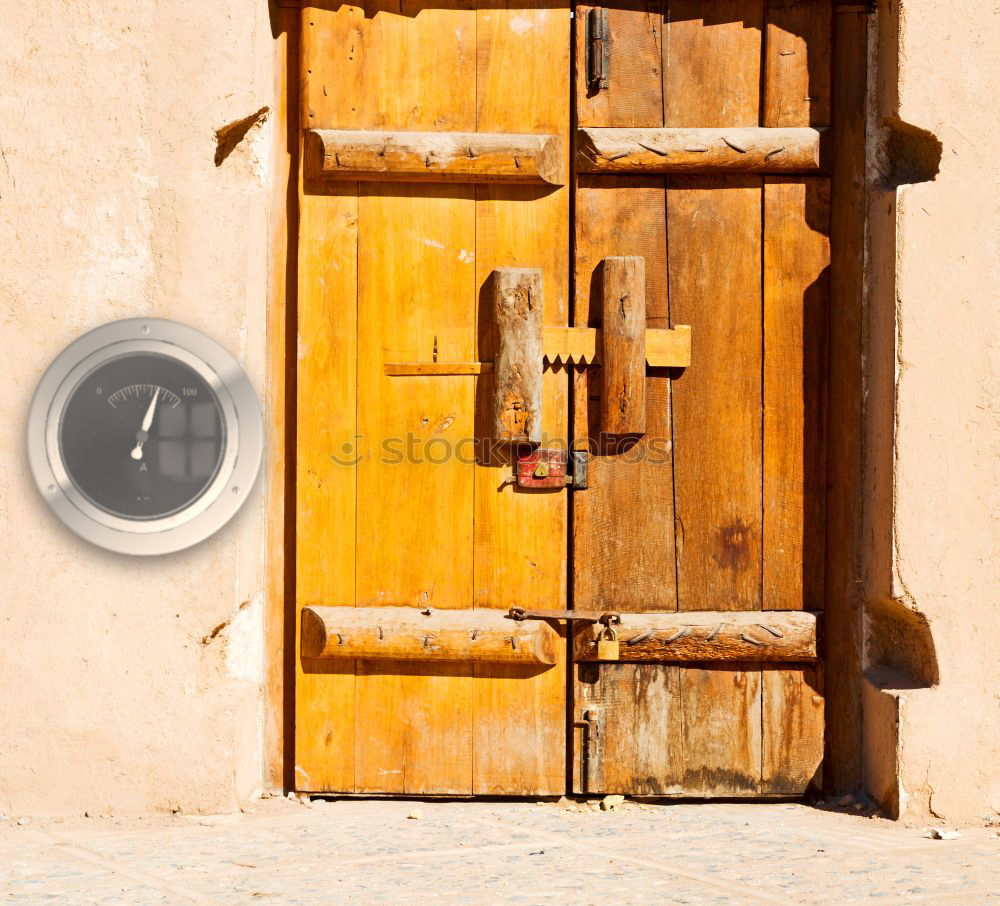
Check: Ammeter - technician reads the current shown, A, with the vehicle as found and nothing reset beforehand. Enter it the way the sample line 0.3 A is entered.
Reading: 70 A
